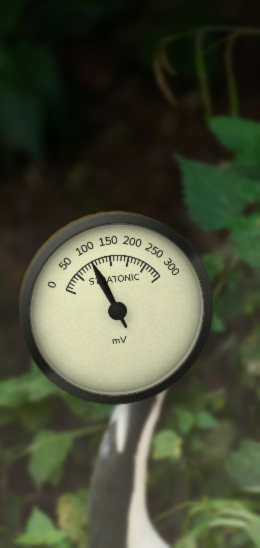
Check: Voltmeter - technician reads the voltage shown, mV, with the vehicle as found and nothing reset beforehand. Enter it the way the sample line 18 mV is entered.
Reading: 100 mV
